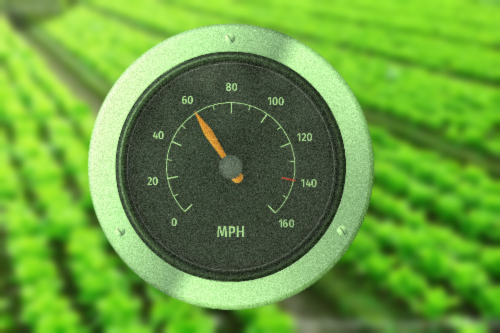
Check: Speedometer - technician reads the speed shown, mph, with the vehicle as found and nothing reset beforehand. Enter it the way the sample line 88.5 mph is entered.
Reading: 60 mph
